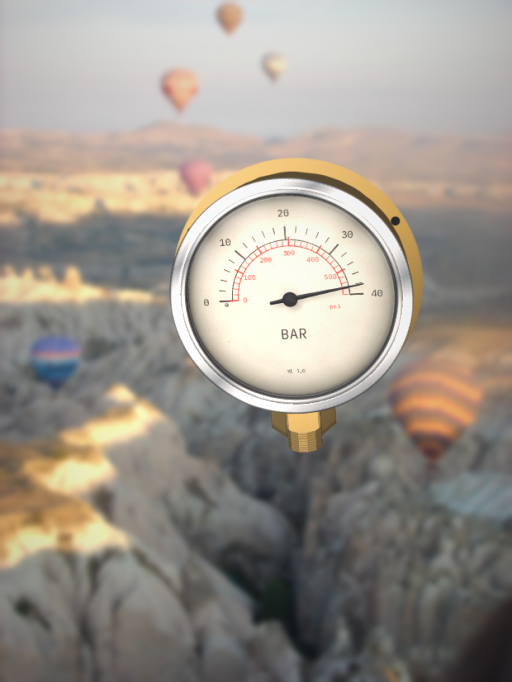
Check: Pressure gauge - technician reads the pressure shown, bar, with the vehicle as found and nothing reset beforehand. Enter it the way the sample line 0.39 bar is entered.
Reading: 38 bar
